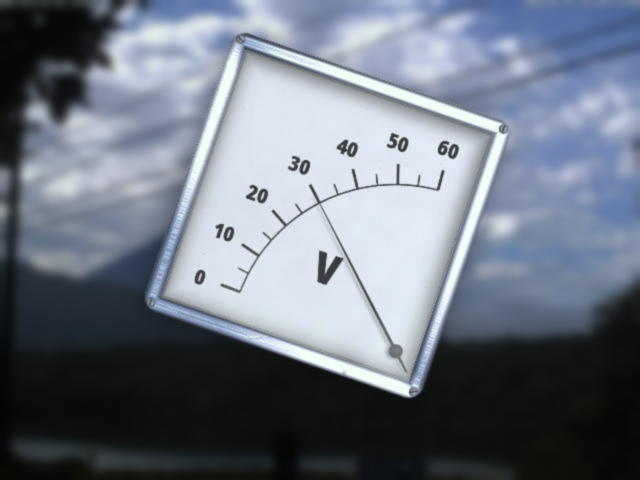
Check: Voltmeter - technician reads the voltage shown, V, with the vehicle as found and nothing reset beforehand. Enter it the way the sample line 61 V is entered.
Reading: 30 V
